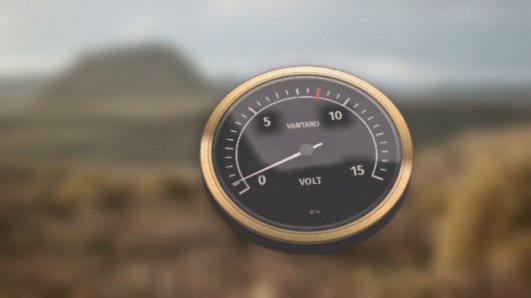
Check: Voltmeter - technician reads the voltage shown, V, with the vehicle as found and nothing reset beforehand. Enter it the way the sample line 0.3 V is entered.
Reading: 0.5 V
